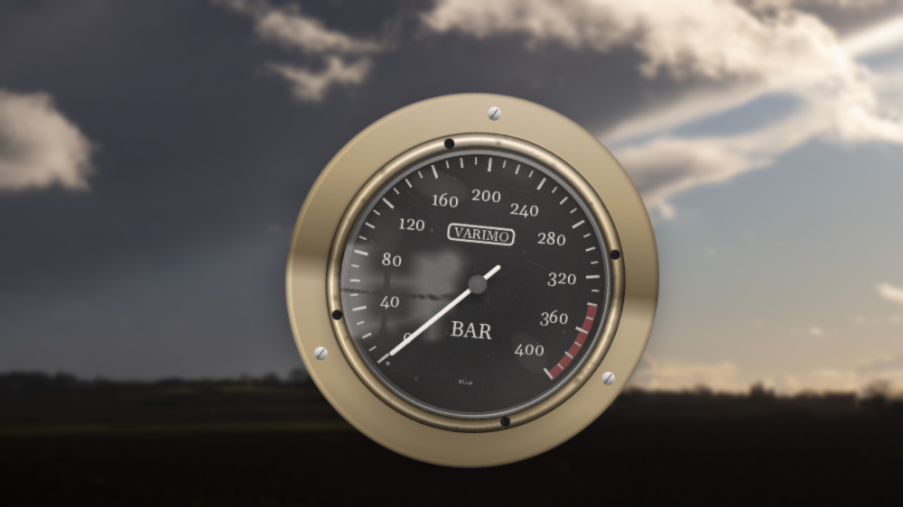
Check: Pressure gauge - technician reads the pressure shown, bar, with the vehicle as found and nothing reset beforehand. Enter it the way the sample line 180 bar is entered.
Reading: 0 bar
